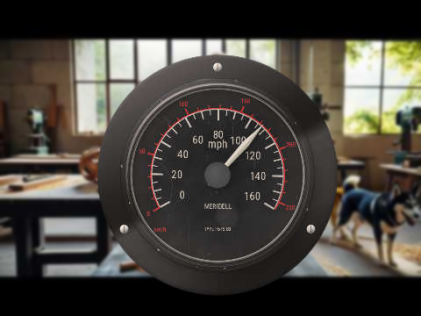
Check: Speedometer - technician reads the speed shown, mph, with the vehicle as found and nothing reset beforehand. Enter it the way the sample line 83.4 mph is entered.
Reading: 107.5 mph
